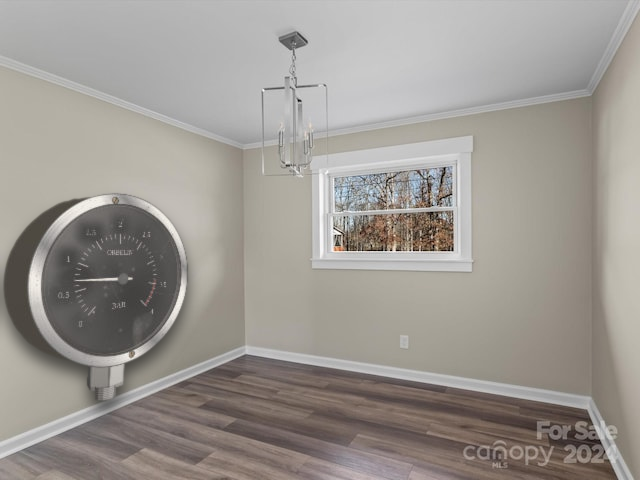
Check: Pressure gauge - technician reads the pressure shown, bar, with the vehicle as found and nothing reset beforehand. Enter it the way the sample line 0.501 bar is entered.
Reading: 0.7 bar
